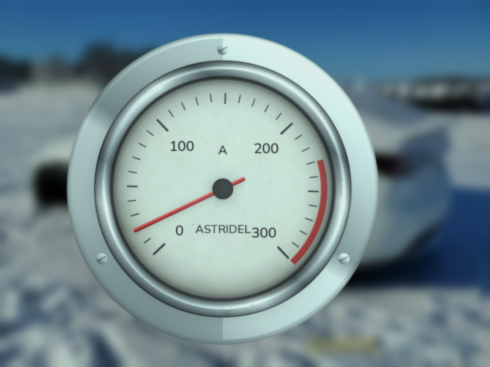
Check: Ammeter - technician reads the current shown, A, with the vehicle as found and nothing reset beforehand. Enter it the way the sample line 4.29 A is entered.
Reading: 20 A
